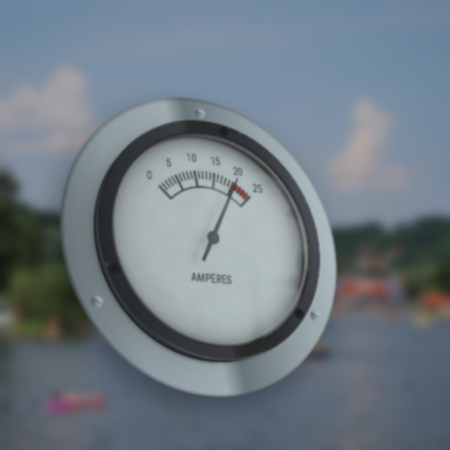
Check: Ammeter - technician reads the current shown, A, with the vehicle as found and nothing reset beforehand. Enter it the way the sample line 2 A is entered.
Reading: 20 A
